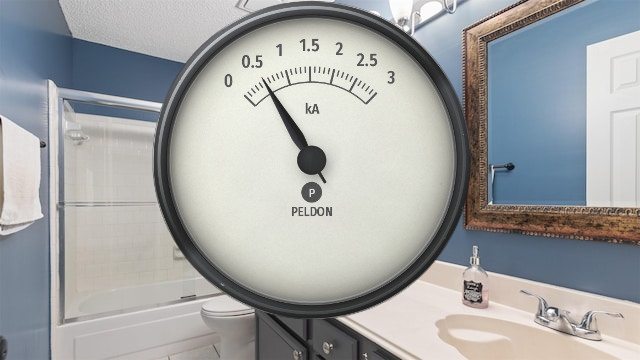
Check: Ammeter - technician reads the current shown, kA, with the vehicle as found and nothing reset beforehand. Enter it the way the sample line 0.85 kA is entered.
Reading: 0.5 kA
